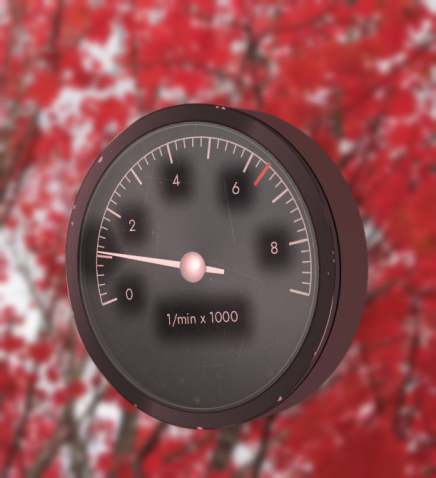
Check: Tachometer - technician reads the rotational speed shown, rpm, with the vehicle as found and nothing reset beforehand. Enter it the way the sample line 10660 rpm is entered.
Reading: 1100 rpm
